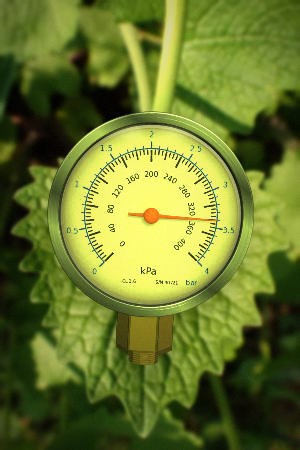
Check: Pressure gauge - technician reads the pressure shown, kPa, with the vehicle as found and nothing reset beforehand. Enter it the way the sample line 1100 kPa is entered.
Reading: 340 kPa
